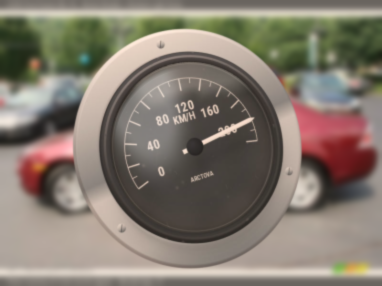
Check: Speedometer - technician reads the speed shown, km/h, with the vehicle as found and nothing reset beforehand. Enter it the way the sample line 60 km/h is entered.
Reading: 200 km/h
